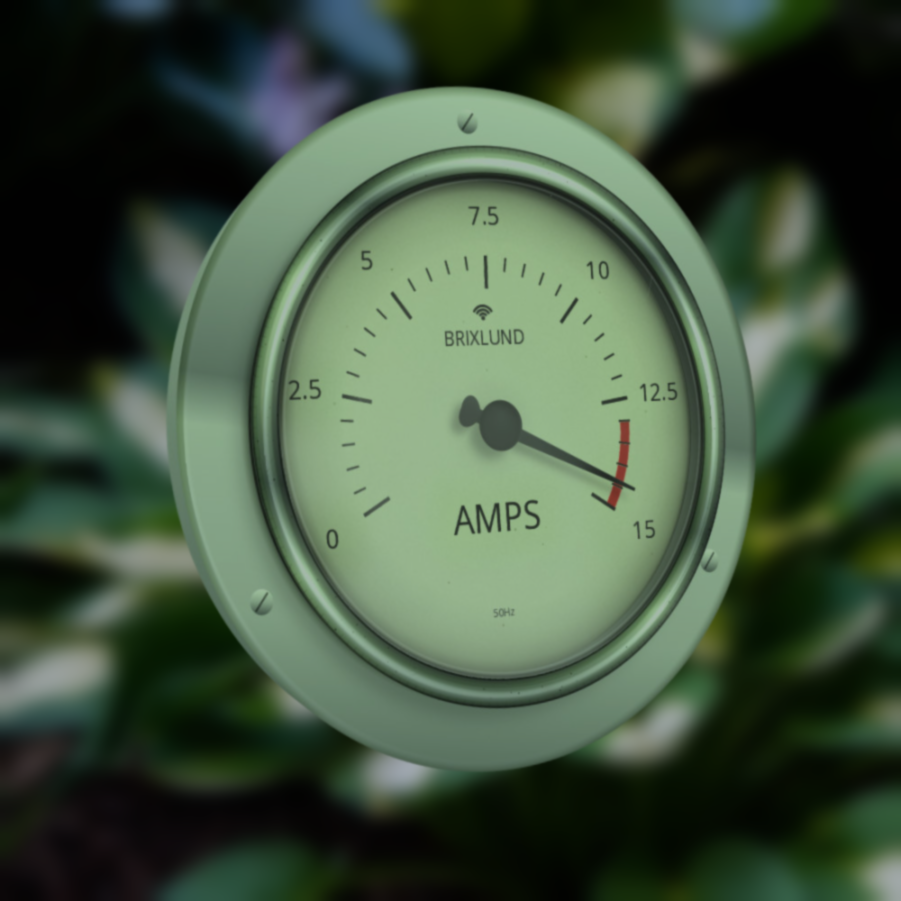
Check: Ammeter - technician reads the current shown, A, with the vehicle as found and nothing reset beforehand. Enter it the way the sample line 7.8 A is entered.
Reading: 14.5 A
